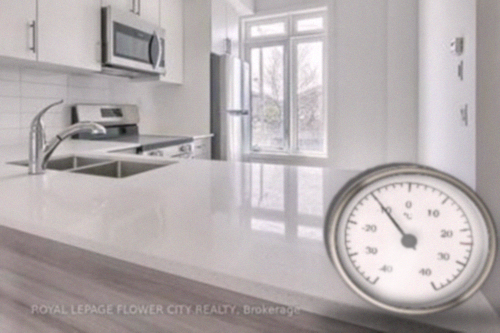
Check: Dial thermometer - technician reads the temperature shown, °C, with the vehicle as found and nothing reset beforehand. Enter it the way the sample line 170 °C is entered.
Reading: -10 °C
